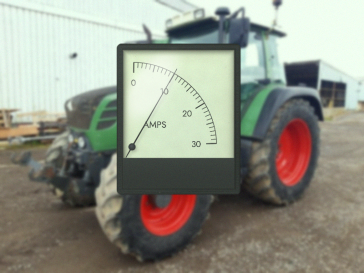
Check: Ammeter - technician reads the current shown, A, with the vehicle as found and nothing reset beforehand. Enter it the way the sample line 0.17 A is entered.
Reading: 10 A
